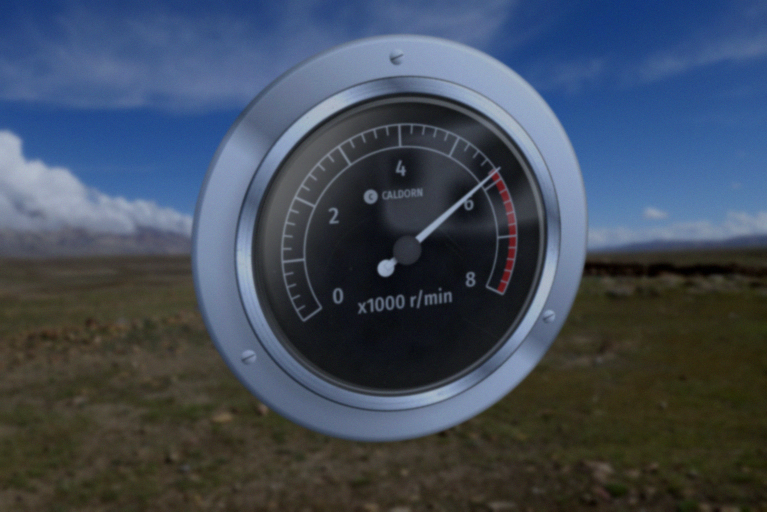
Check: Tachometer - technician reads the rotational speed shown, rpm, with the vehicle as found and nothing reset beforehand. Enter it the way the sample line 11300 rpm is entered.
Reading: 5800 rpm
